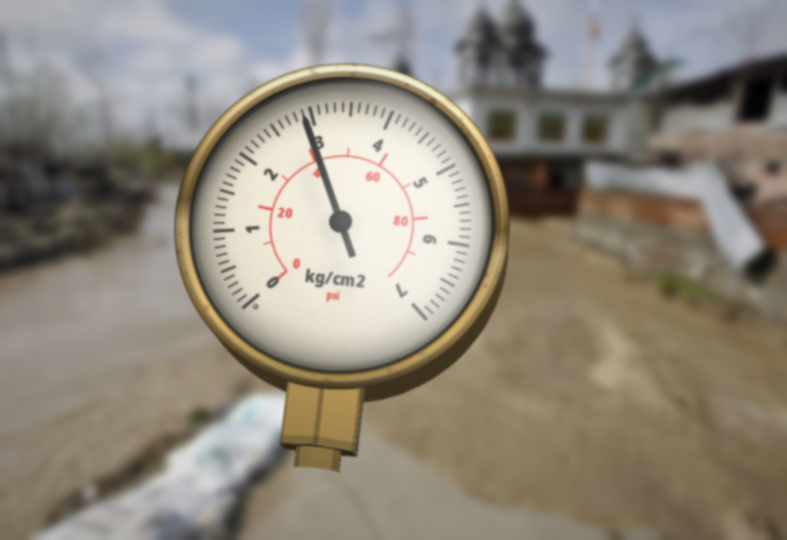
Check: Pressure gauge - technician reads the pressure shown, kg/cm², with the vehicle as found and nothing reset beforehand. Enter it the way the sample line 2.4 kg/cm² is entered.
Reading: 2.9 kg/cm²
